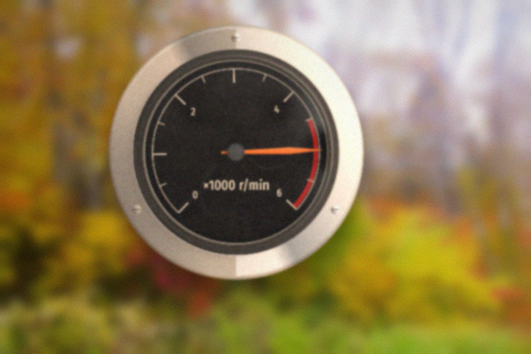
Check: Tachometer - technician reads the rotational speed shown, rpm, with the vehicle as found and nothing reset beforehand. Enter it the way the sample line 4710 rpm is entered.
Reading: 5000 rpm
